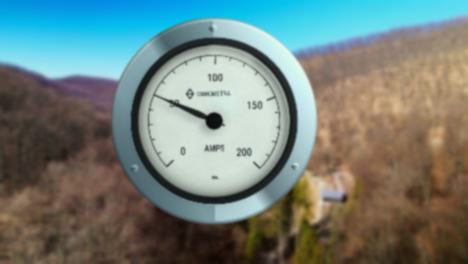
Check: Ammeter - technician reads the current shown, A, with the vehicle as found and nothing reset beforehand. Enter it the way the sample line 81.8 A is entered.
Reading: 50 A
